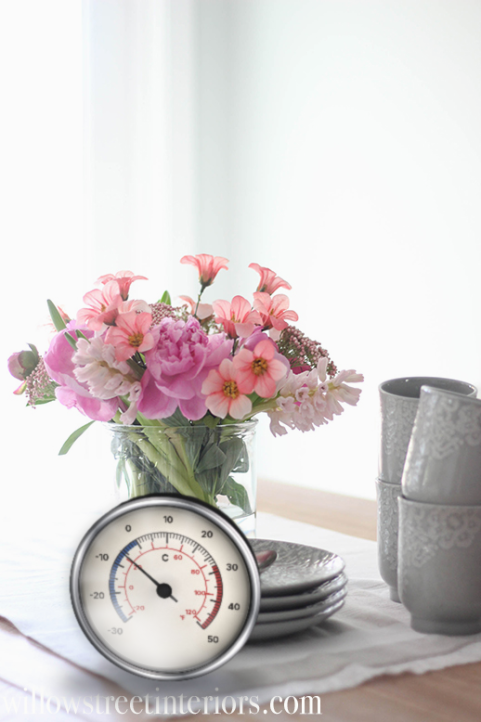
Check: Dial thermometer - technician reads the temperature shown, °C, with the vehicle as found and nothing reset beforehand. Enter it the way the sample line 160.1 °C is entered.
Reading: -5 °C
